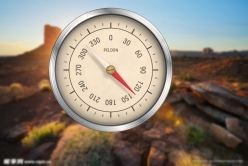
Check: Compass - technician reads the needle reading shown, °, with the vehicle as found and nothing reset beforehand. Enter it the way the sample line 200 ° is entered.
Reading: 135 °
